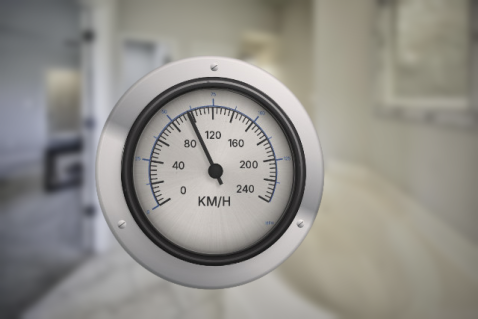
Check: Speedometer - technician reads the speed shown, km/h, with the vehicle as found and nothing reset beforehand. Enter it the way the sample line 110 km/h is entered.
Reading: 96 km/h
